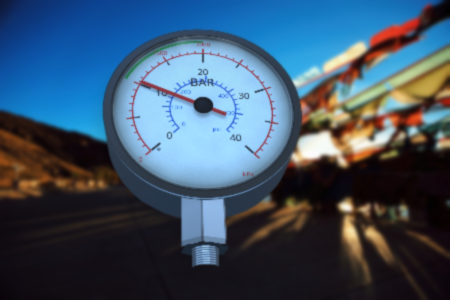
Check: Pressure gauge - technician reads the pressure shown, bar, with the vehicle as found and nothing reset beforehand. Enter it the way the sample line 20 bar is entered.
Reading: 10 bar
